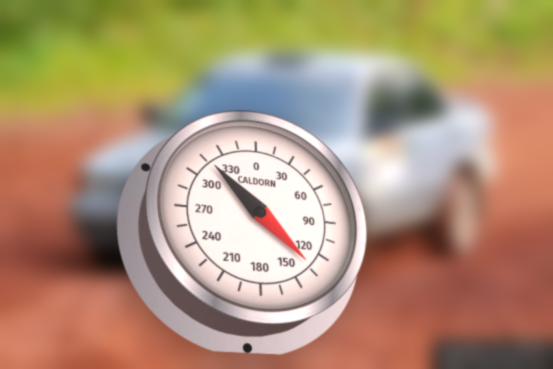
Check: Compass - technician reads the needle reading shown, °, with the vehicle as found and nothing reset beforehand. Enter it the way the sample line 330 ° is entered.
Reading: 135 °
